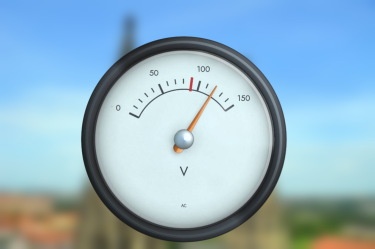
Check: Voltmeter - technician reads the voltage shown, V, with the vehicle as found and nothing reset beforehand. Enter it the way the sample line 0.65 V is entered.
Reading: 120 V
